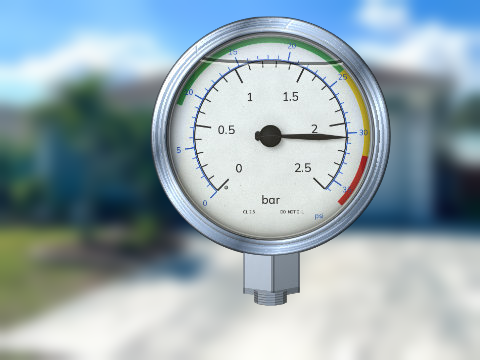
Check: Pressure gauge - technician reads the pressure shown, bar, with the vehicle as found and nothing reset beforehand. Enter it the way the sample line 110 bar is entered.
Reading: 2.1 bar
